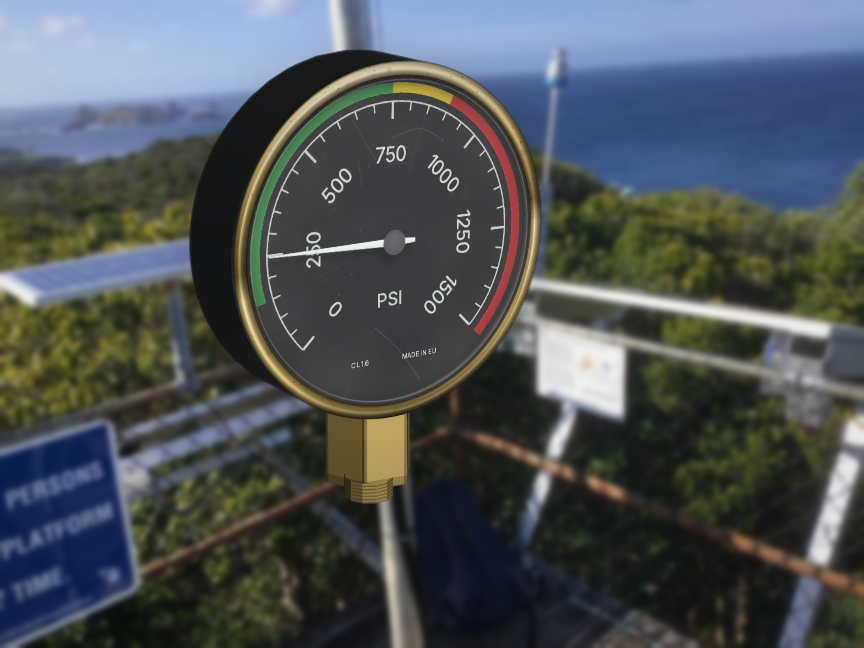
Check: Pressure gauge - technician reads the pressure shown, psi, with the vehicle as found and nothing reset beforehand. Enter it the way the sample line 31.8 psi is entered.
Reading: 250 psi
